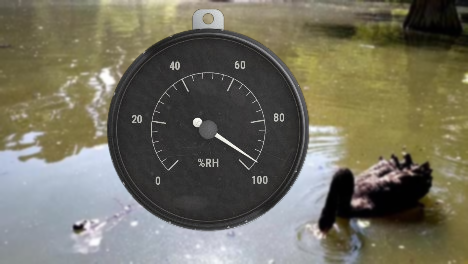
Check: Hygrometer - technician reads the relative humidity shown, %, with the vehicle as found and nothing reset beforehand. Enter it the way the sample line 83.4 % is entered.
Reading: 96 %
